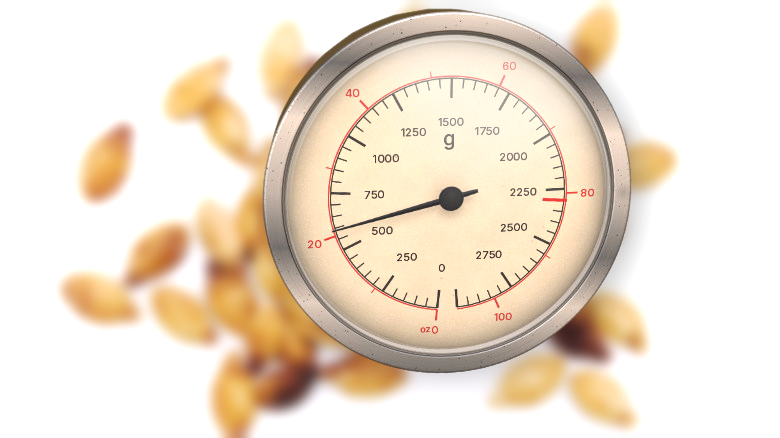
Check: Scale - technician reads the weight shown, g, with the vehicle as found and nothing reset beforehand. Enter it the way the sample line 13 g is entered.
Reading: 600 g
